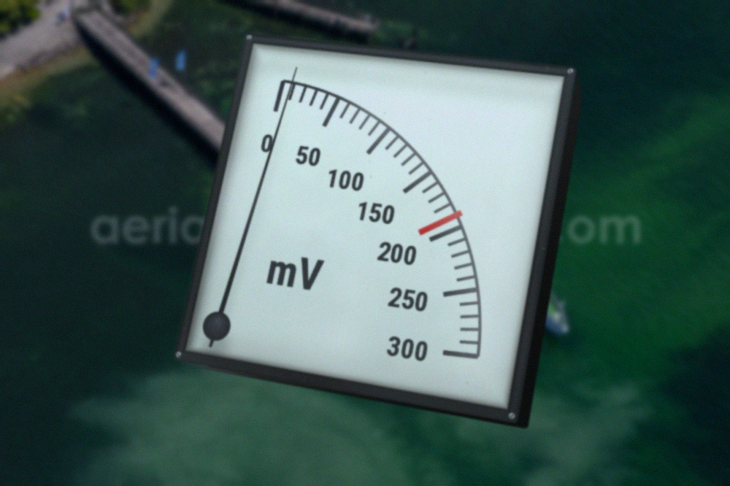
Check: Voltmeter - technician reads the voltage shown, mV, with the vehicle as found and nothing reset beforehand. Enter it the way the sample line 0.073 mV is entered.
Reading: 10 mV
